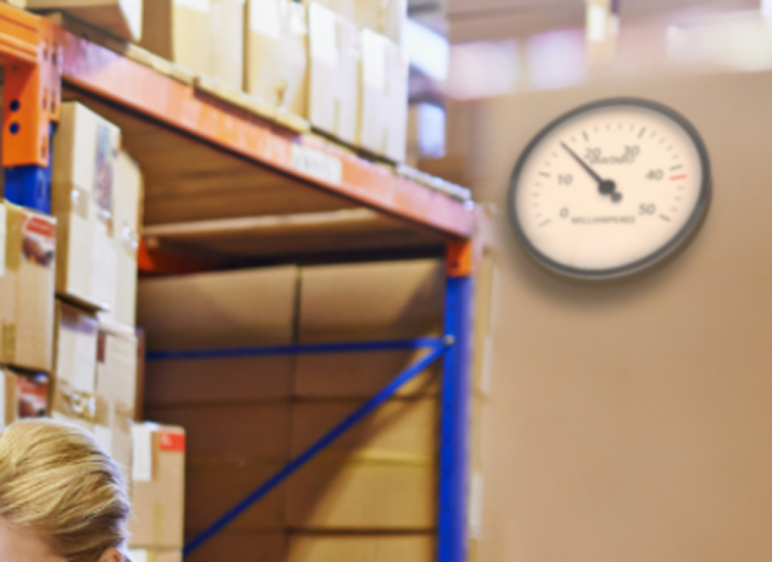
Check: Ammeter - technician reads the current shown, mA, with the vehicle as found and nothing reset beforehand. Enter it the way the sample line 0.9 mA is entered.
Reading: 16 mA
